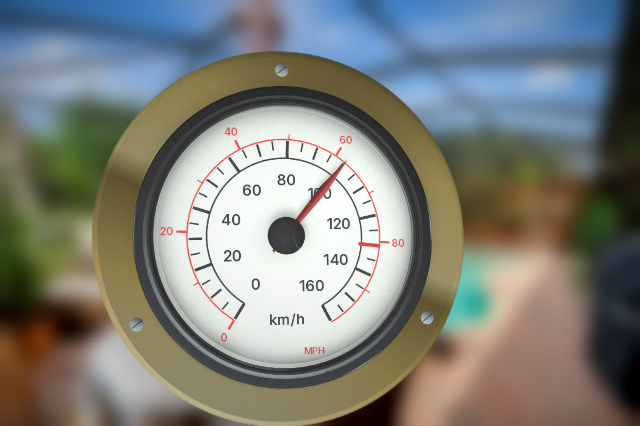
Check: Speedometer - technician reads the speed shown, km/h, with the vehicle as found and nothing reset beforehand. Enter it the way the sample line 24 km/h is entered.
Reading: 100 km/h
